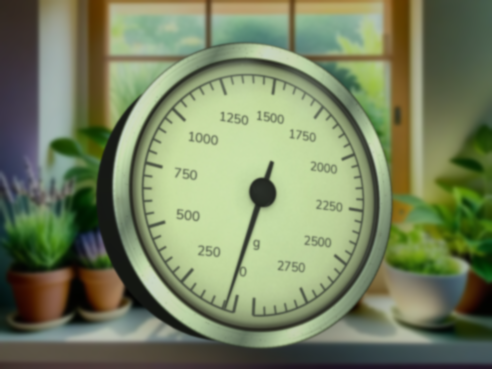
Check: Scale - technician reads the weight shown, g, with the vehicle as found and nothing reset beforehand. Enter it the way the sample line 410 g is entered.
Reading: 50 g
